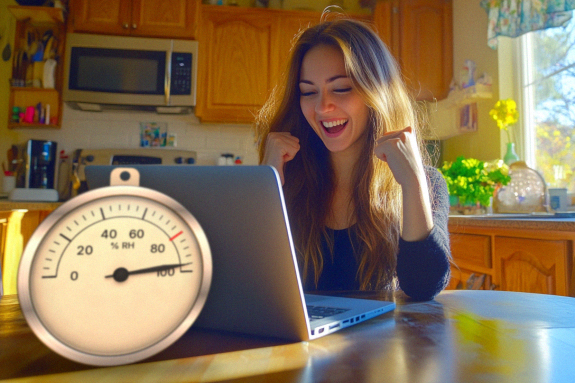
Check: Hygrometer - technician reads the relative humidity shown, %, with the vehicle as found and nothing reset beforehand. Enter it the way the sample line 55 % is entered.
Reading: 96 %
